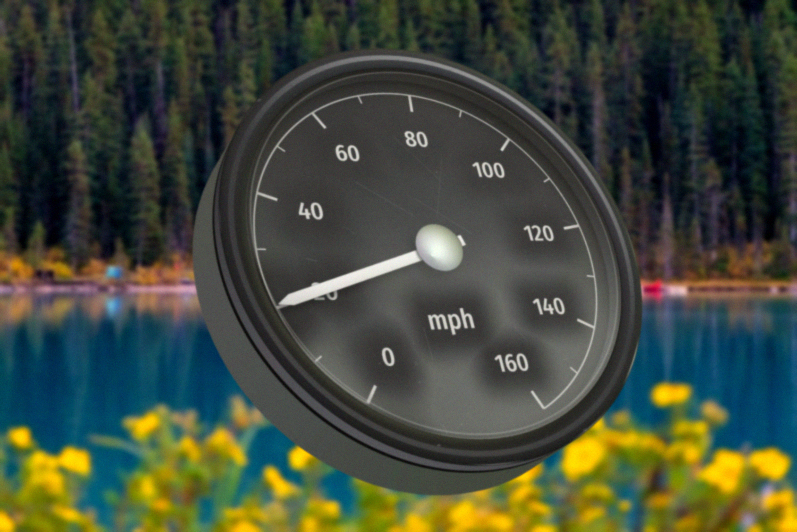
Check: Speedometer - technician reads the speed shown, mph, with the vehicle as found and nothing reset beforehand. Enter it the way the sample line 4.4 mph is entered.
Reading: 20 mph
